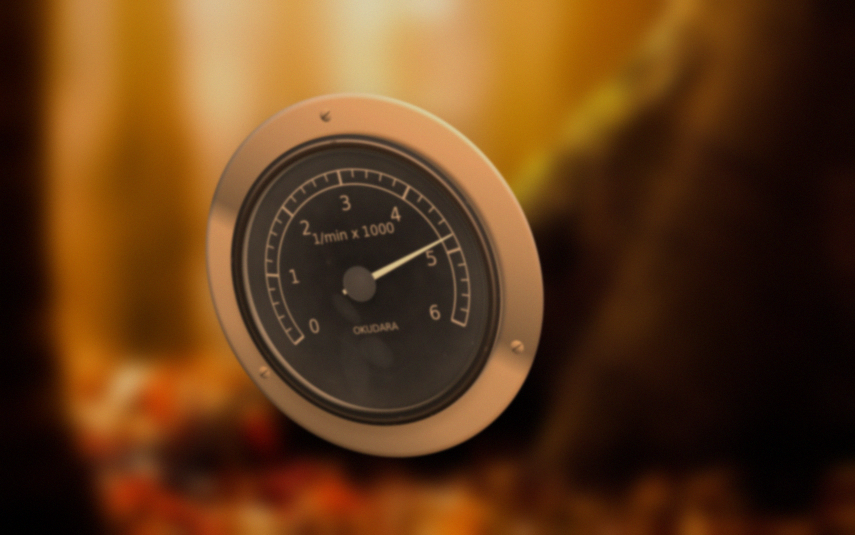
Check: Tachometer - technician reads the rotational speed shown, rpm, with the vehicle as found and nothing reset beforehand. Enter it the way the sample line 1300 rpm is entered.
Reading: 4800 rpm
